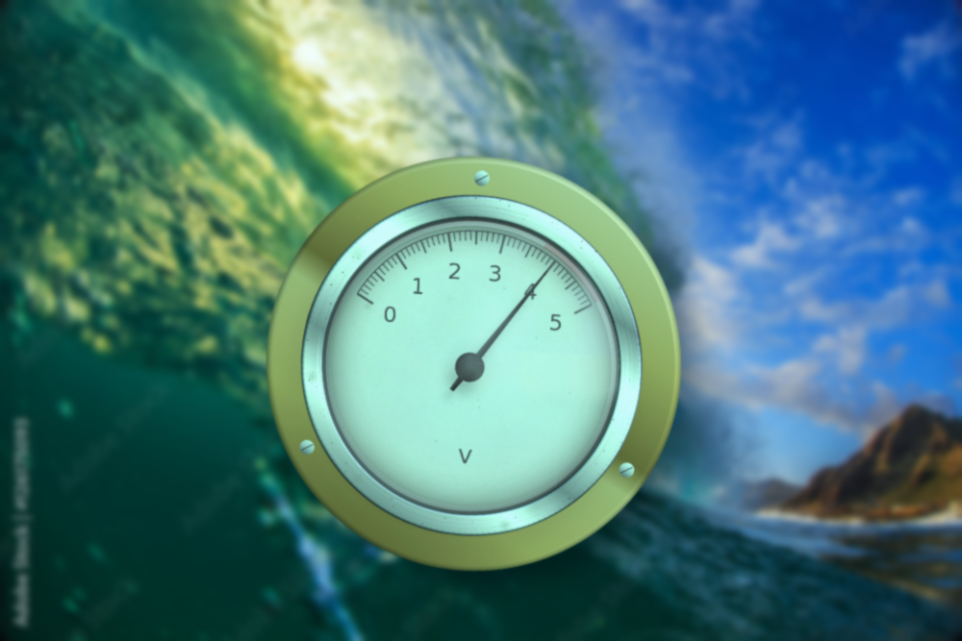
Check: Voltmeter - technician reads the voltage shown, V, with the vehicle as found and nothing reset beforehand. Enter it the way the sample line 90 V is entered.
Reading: 4 V
